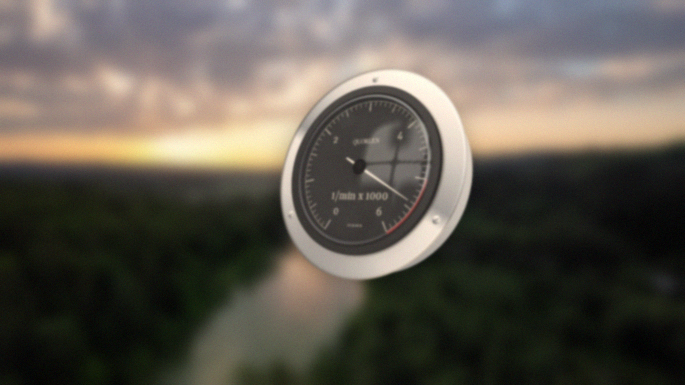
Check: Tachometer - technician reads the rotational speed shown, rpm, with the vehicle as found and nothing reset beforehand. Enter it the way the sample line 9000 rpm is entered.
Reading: 5400 rpm
